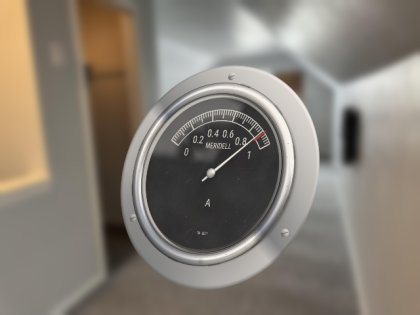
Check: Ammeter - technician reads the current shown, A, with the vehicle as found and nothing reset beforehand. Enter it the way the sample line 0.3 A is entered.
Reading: 0.9 A
